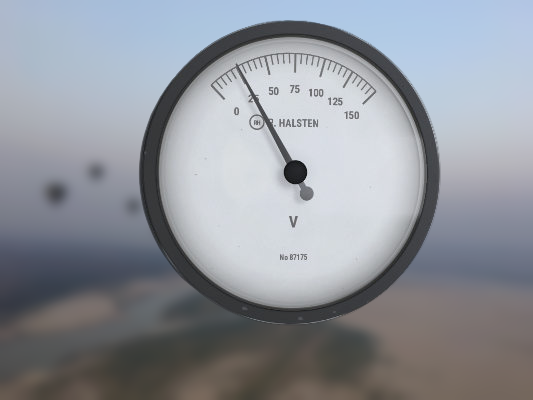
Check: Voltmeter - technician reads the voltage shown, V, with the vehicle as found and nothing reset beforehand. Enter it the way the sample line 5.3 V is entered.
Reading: 25 V
